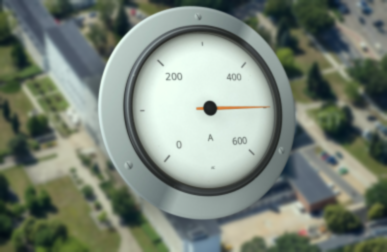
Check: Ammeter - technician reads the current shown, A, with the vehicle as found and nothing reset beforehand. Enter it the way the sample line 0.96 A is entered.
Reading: 500 A
